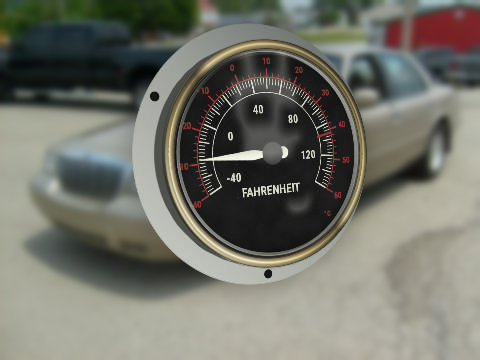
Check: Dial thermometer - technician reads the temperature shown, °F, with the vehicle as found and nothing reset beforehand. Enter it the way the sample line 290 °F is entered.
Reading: -20 °F
